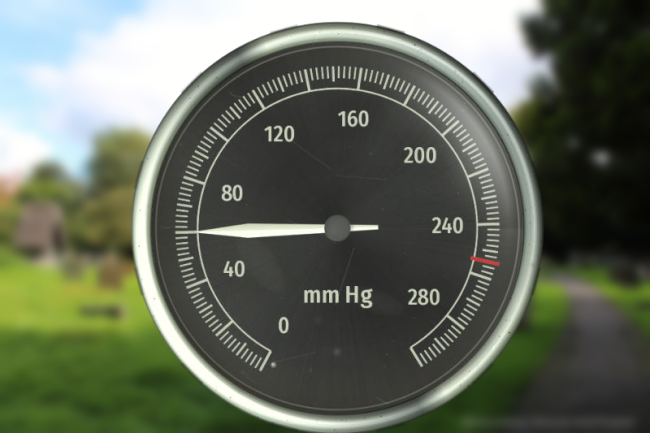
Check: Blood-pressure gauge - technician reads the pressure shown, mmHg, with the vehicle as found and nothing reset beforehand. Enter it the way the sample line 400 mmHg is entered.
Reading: 60 mmHg
